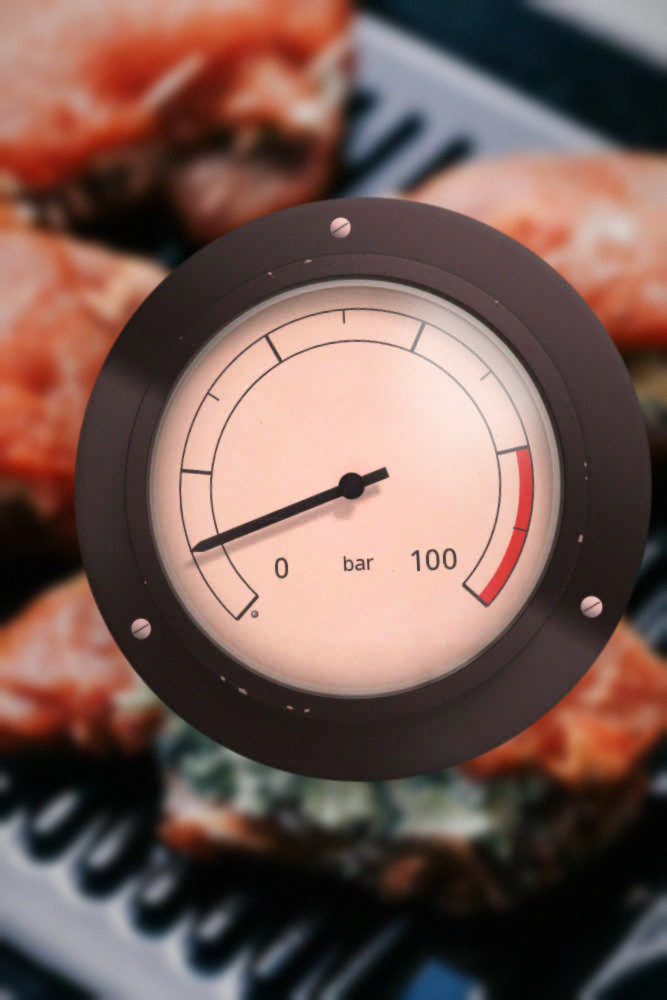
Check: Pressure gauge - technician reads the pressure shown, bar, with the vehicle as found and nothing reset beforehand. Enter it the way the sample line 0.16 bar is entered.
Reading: 10 bar
